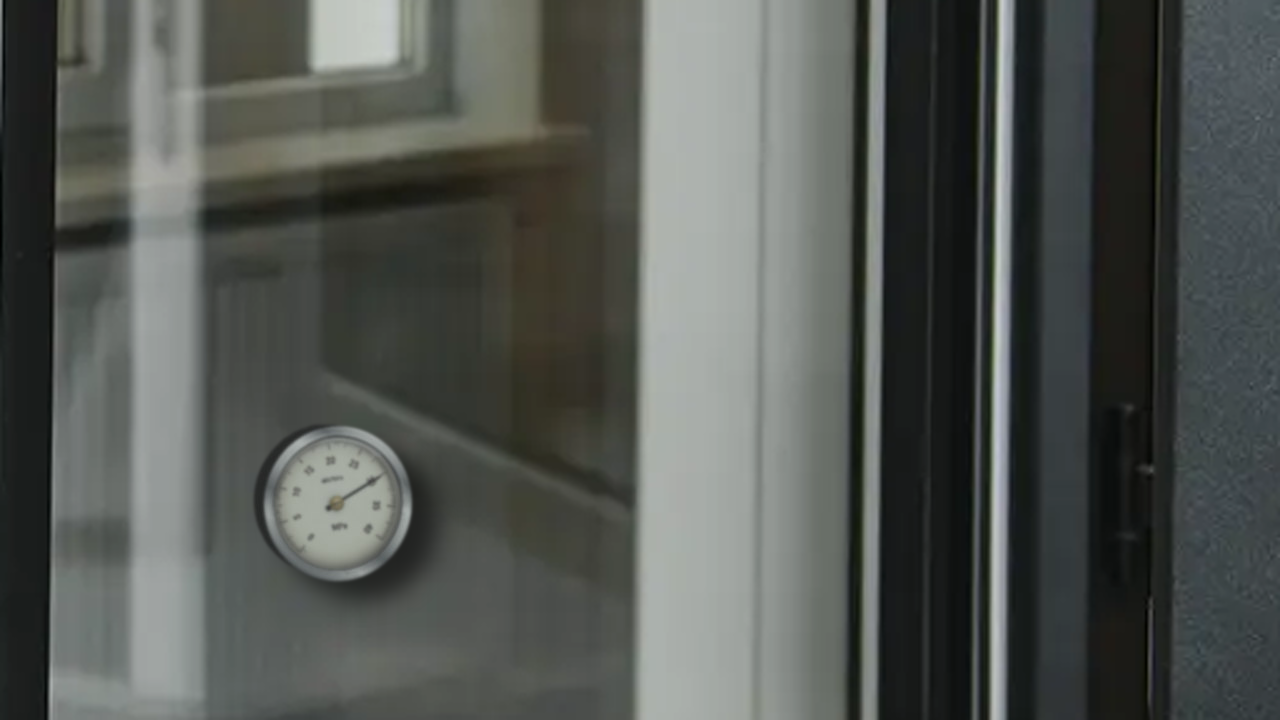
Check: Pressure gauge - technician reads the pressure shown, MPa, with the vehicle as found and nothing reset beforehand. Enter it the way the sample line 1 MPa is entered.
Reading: 30 MPa
